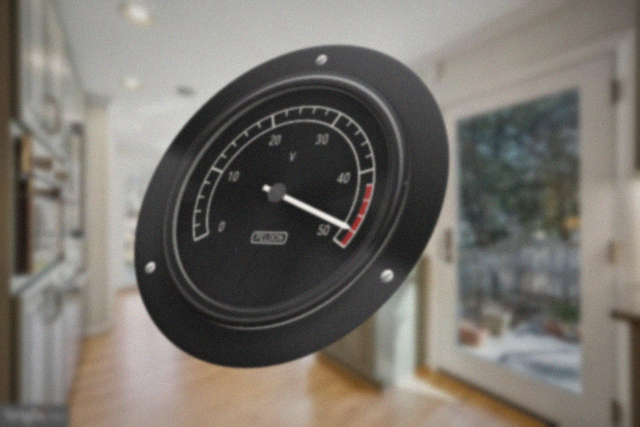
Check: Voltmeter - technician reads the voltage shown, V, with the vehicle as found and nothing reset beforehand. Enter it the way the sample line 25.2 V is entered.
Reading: 48 V
